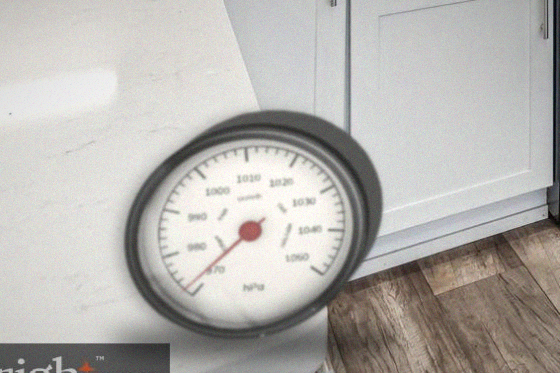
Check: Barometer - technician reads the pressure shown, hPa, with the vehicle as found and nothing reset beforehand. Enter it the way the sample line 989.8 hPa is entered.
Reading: 972 hPa
